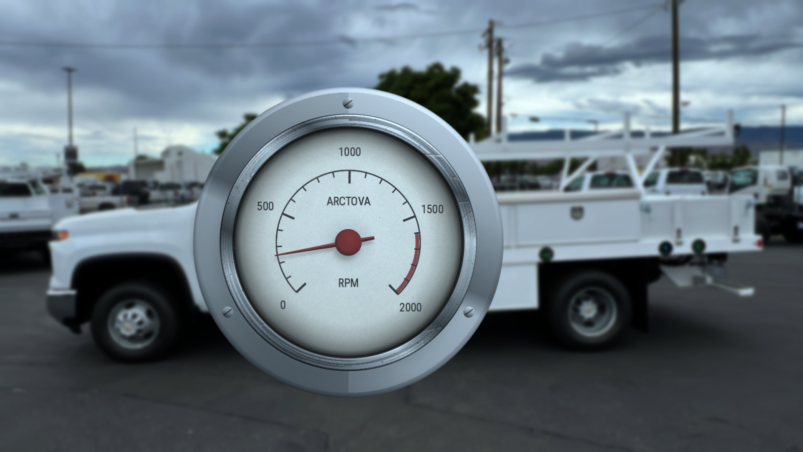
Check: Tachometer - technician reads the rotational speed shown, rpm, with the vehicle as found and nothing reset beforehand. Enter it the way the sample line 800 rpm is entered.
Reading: 250 rpm
